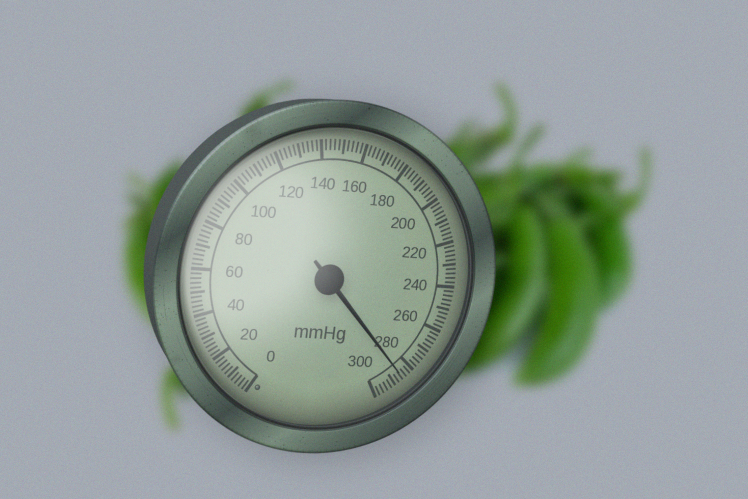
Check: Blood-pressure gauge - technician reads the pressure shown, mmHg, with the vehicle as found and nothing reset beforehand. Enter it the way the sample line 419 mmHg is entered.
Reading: 286 mmHg
